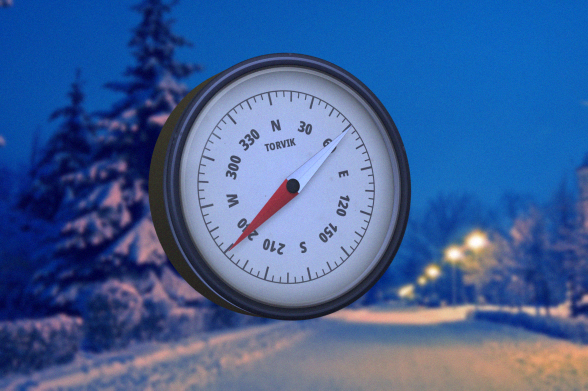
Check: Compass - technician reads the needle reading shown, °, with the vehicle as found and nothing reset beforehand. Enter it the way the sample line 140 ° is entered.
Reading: 240 °
